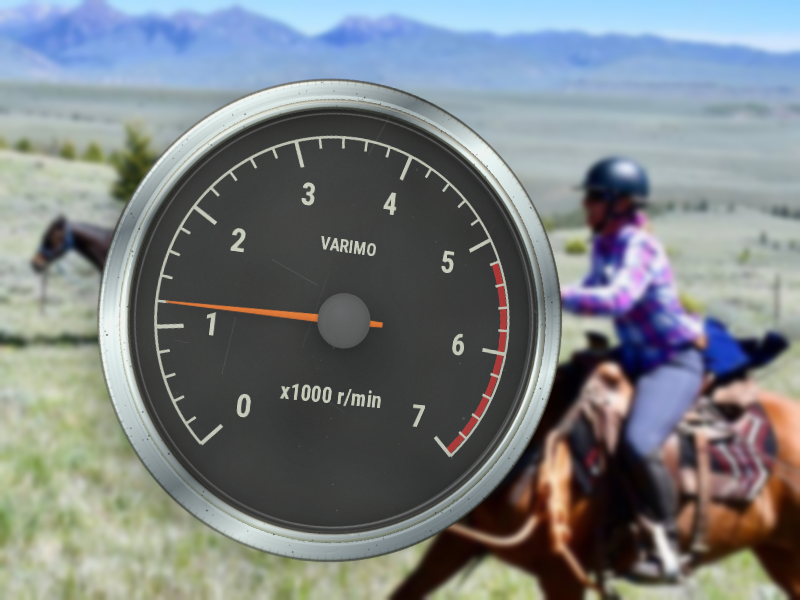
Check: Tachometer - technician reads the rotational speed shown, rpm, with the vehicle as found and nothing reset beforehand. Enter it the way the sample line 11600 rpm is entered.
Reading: 1200 rpm
